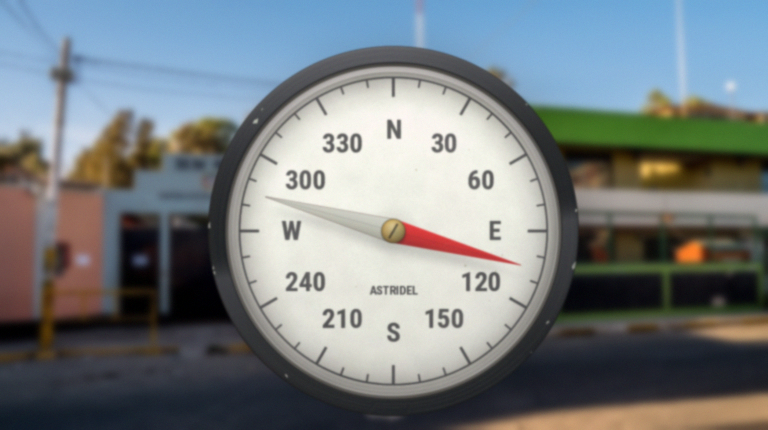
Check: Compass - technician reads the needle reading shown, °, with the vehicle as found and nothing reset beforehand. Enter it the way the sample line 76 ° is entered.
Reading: 105 °
